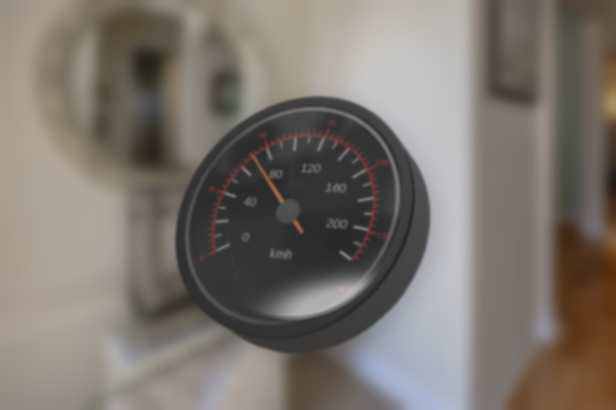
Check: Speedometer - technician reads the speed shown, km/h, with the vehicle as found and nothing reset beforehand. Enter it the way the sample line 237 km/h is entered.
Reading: 70 km/h
